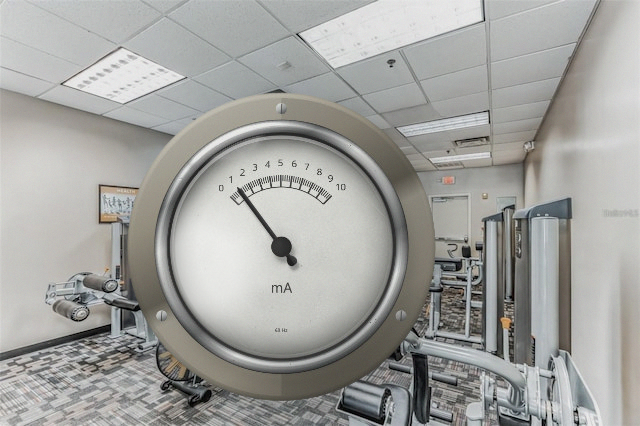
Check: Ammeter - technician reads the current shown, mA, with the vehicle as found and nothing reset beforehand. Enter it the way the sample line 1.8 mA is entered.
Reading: 1 mA
